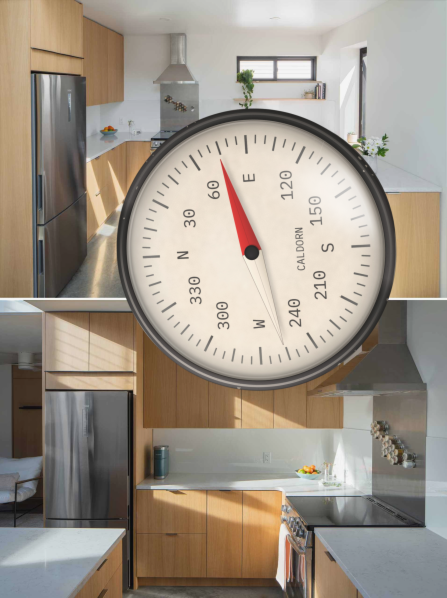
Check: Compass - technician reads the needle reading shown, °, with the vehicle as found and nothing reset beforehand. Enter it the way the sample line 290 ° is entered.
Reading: 75 °
